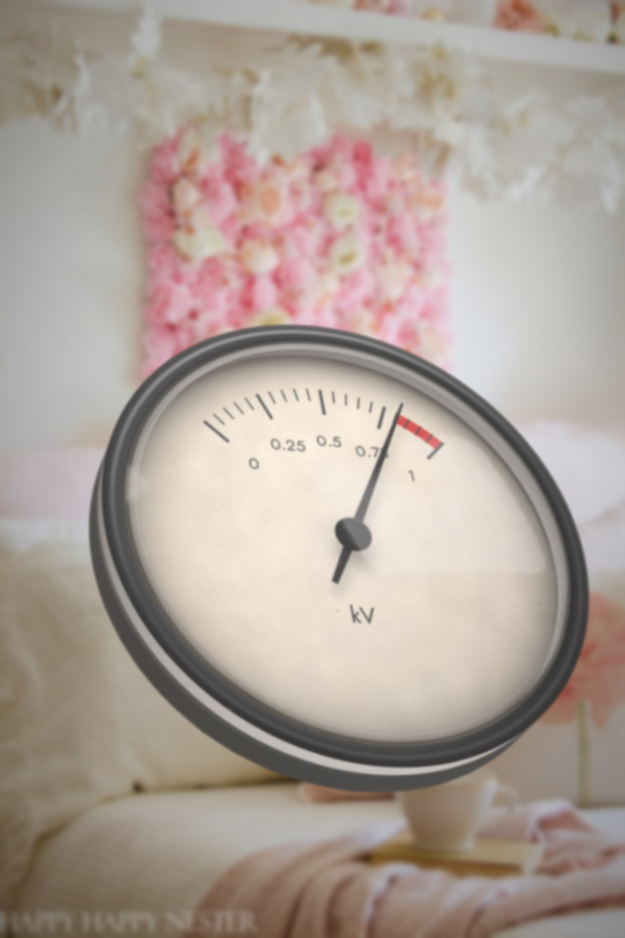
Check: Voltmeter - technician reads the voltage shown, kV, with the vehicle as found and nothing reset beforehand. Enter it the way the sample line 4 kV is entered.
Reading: 0.8 kV
